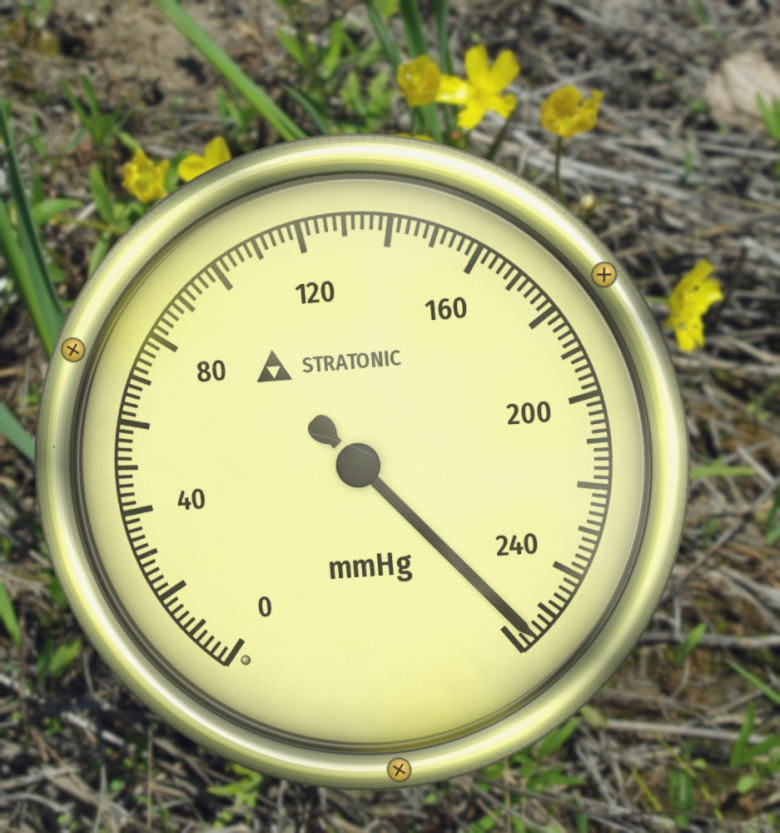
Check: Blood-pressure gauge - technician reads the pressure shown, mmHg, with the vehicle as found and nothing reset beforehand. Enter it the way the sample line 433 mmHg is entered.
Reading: 256 mmHg
